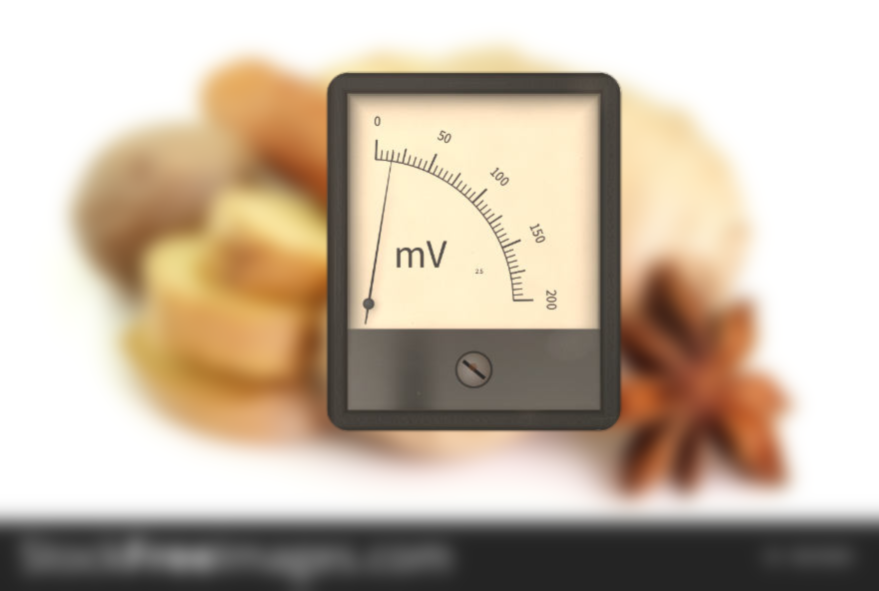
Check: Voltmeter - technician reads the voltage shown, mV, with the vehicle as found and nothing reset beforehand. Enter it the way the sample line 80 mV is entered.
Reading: 15 mV
